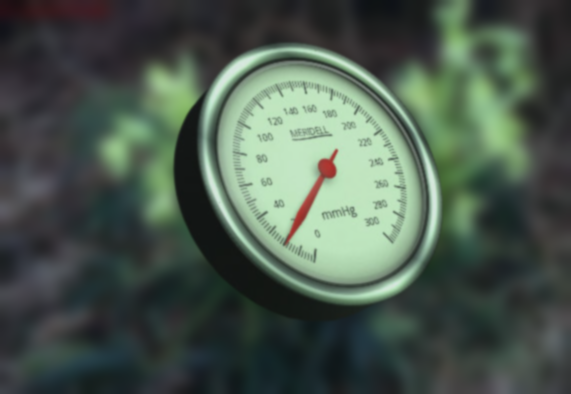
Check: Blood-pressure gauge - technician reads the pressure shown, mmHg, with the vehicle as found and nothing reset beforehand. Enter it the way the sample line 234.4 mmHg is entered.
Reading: 20 mmHg
